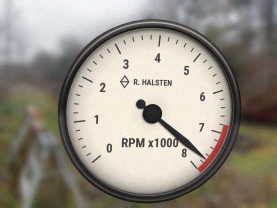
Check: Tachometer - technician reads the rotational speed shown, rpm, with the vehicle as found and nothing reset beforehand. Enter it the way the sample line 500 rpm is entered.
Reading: 7700 rpm
